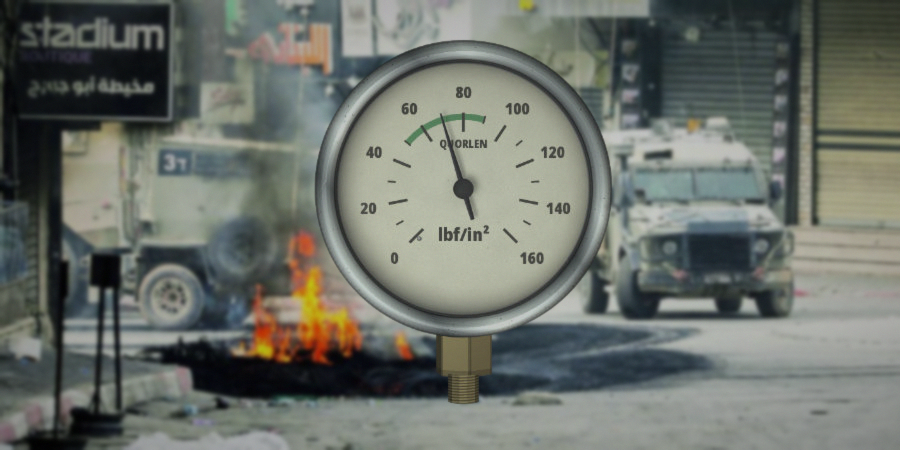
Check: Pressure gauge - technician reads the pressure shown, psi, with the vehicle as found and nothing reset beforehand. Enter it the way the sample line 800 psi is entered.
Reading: 70 psi
